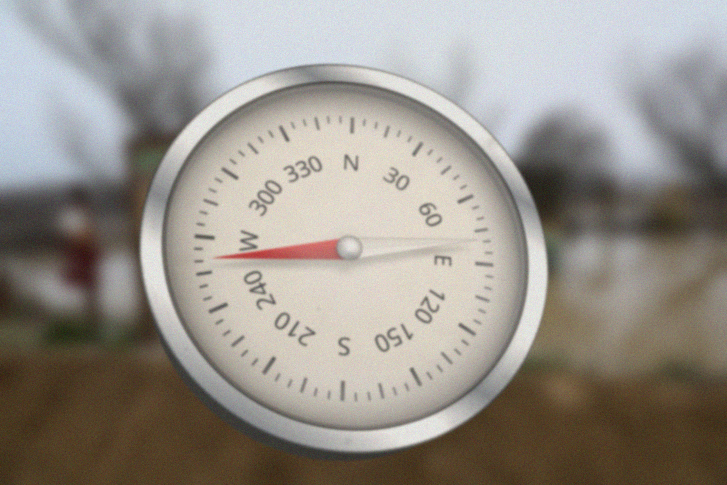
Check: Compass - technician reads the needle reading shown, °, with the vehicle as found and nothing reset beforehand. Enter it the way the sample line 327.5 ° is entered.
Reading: 260 °
